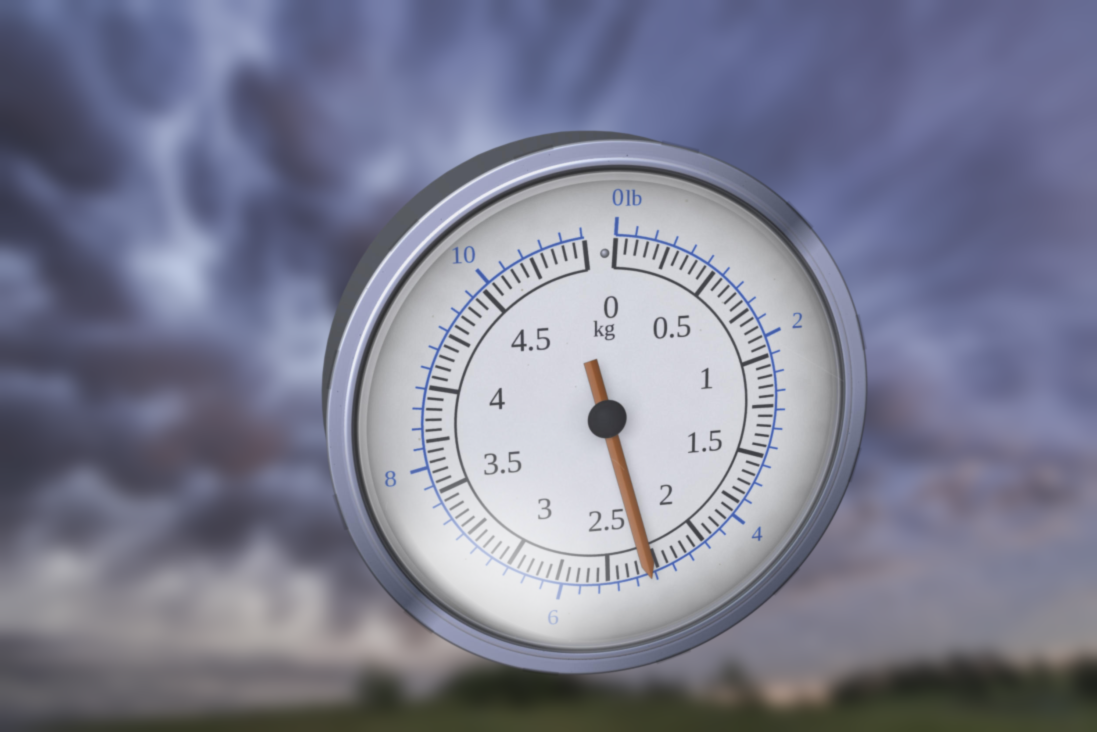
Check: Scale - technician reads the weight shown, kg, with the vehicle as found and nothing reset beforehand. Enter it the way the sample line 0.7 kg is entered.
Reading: 2.3 kg
